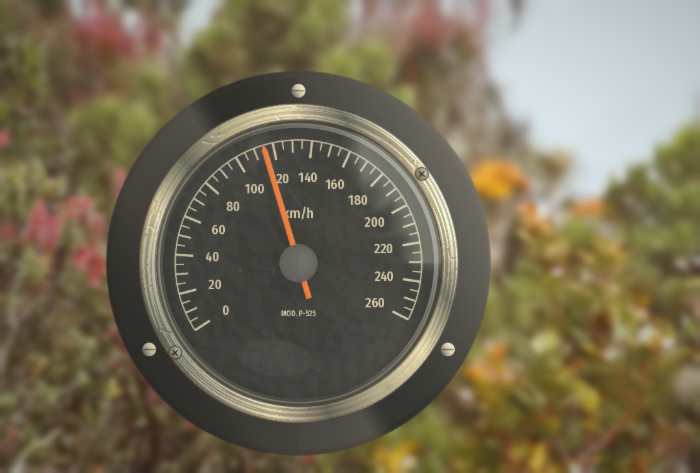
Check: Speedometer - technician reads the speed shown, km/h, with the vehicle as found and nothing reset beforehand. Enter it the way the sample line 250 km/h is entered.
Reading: 115 km/h
